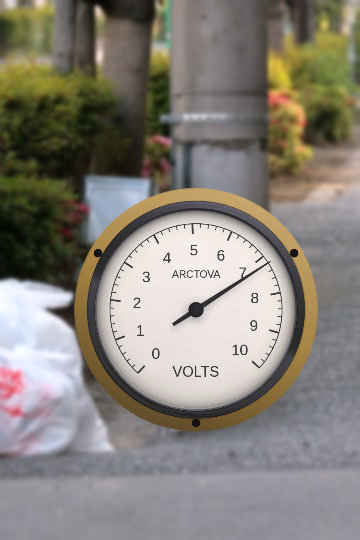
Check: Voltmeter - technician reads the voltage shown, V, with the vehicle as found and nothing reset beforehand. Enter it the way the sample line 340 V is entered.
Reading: 7.2 V
